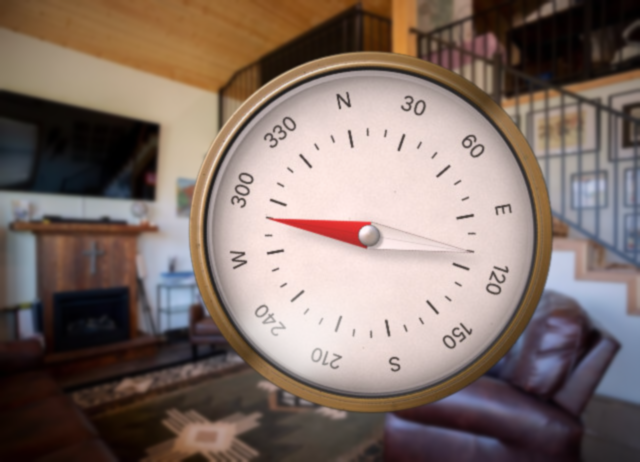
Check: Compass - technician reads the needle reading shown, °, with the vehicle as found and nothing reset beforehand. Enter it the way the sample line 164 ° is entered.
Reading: 290 °
